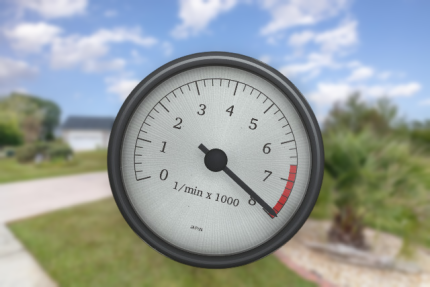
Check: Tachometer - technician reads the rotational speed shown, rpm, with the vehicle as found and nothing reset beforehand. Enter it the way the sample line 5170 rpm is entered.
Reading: 7900 rpm
